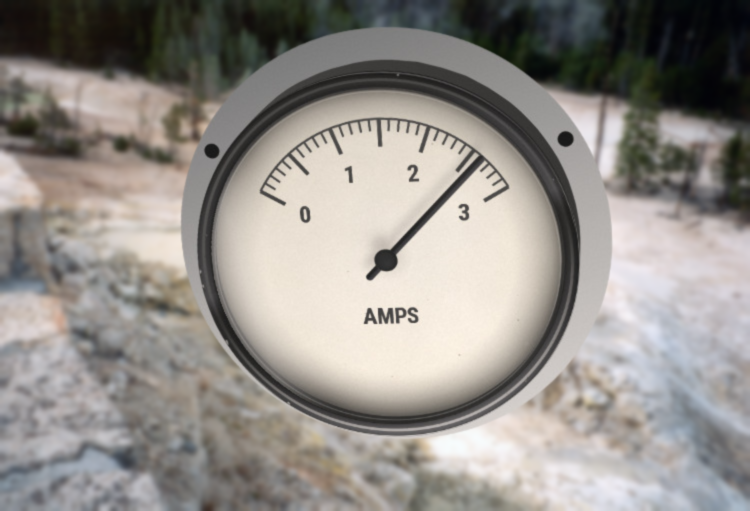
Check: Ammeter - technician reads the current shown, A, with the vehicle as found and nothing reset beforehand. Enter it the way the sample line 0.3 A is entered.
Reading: 2.6 A
